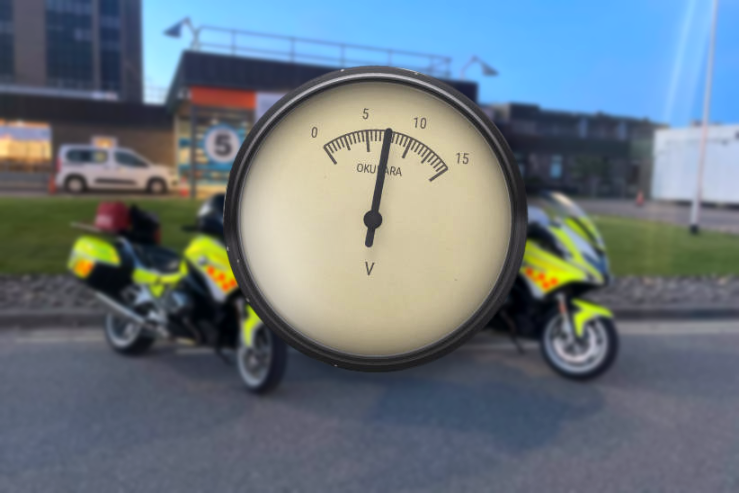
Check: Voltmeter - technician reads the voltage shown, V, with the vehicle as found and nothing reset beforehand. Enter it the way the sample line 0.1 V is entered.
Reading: 7.5 V
